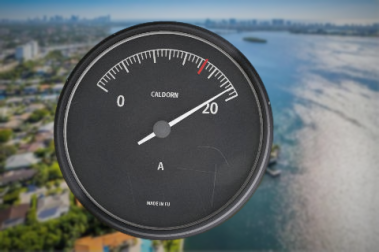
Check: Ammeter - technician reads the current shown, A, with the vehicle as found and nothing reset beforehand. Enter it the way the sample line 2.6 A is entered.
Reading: 19 A
